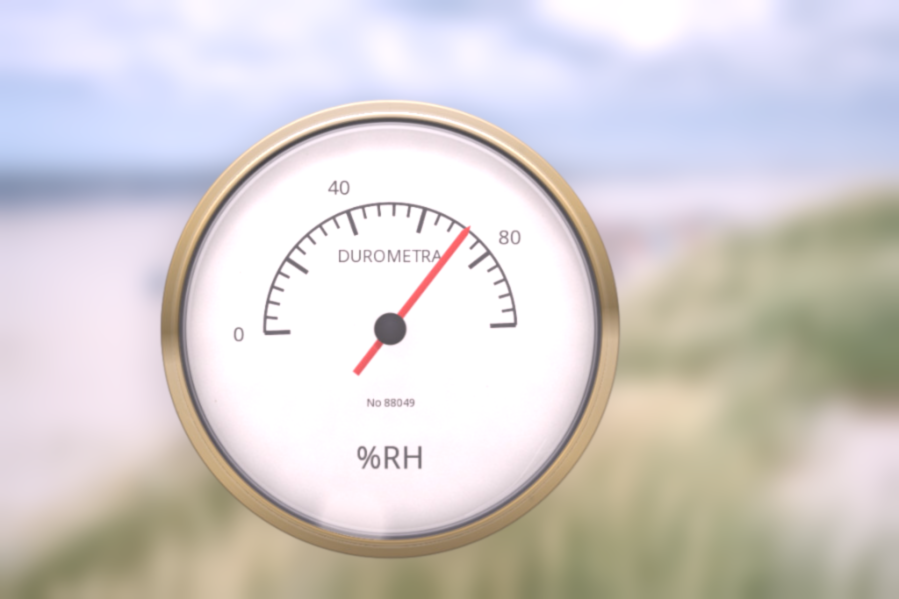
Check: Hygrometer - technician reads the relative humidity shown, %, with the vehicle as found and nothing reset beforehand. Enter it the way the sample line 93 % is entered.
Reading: 72 %
